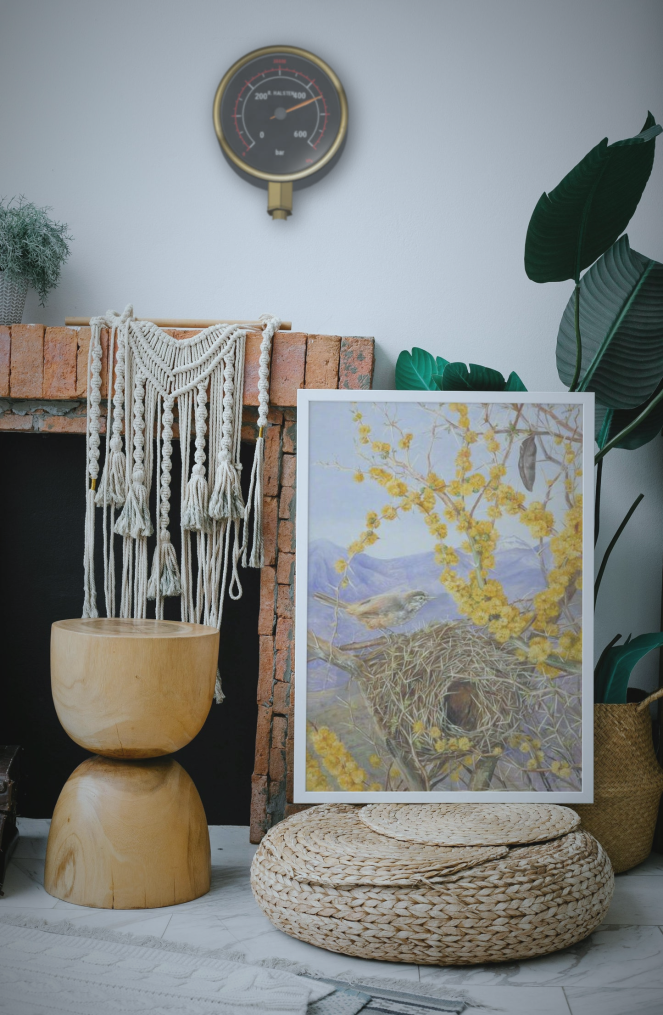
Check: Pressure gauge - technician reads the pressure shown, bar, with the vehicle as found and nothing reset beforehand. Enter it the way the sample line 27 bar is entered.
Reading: 450 bar
